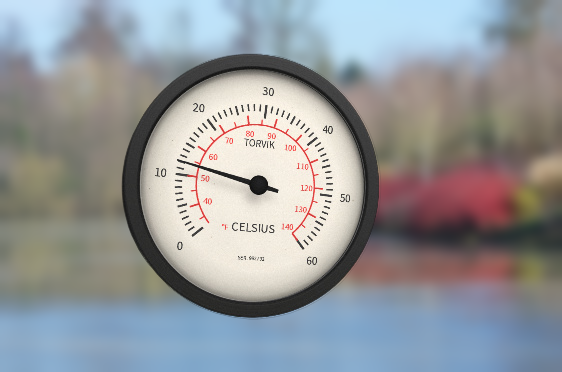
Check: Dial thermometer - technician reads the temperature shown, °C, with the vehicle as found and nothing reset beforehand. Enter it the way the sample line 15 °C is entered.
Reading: 12 °C
